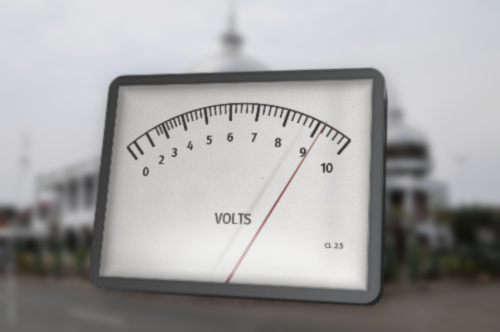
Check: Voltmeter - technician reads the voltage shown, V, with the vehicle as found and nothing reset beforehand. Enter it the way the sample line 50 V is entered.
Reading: 9.2 V
